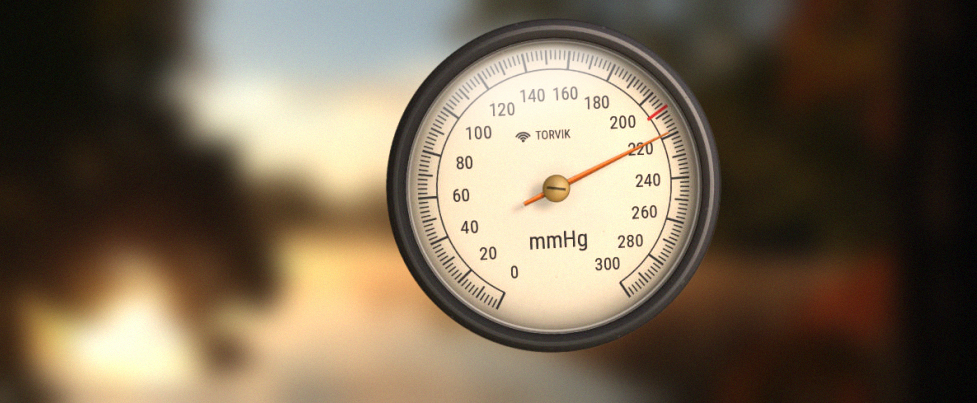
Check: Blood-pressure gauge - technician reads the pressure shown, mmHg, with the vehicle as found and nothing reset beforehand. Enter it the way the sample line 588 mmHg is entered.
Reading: 218 mmHg
